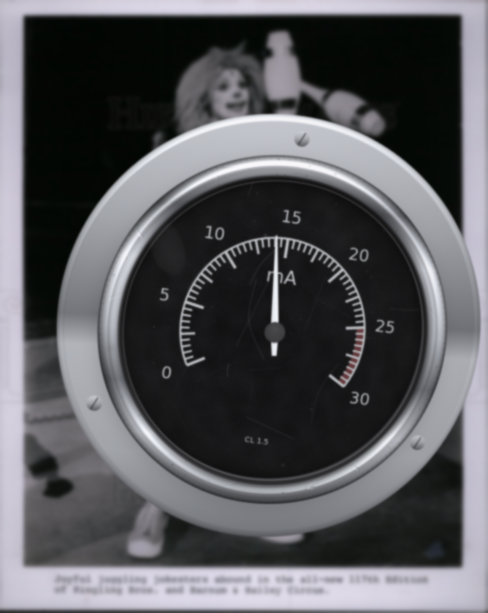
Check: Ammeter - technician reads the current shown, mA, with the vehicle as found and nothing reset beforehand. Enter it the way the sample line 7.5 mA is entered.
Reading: 14 mA
